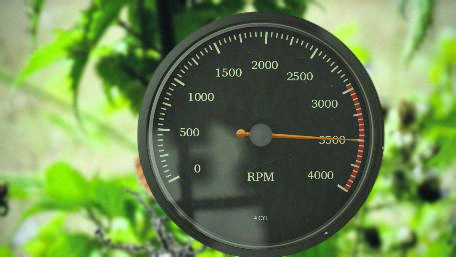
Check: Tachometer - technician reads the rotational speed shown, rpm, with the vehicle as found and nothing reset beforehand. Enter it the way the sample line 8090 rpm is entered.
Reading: 3500 rpm
